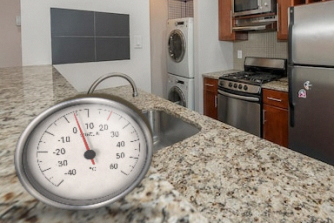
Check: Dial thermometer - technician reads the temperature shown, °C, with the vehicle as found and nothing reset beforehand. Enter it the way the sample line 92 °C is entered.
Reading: 5 °C
